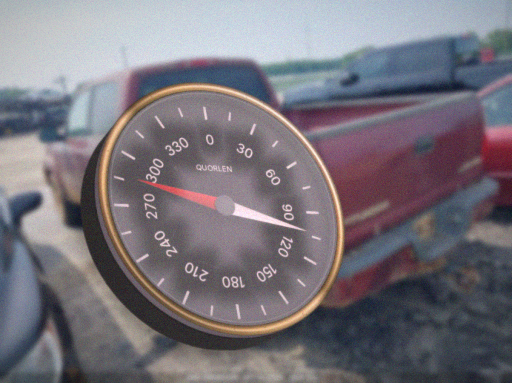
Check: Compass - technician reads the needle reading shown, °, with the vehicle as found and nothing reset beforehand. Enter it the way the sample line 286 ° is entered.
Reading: 285 °
